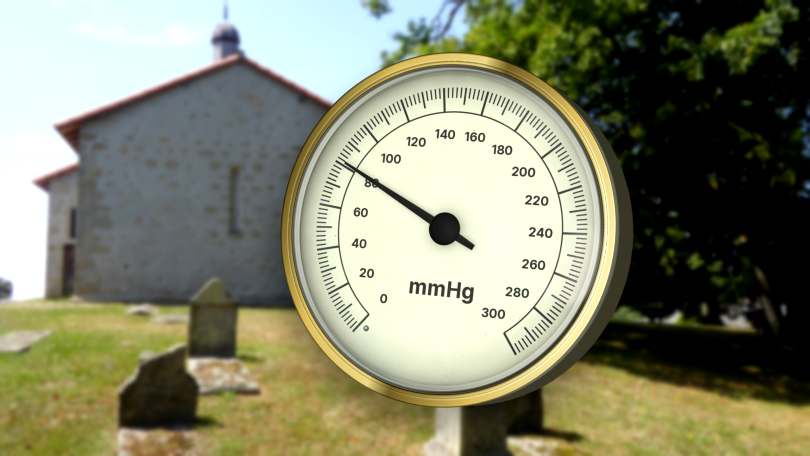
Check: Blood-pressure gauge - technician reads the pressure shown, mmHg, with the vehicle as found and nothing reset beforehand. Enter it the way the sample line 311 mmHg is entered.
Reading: 82 mmHg
